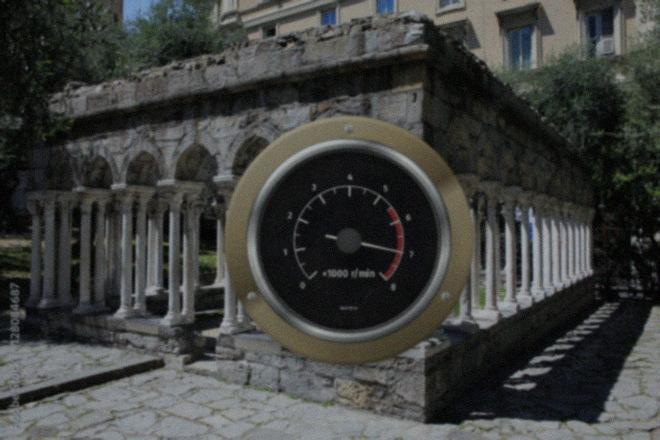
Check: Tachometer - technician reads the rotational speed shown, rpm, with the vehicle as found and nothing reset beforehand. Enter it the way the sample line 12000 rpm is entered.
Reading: 7000 rpm
